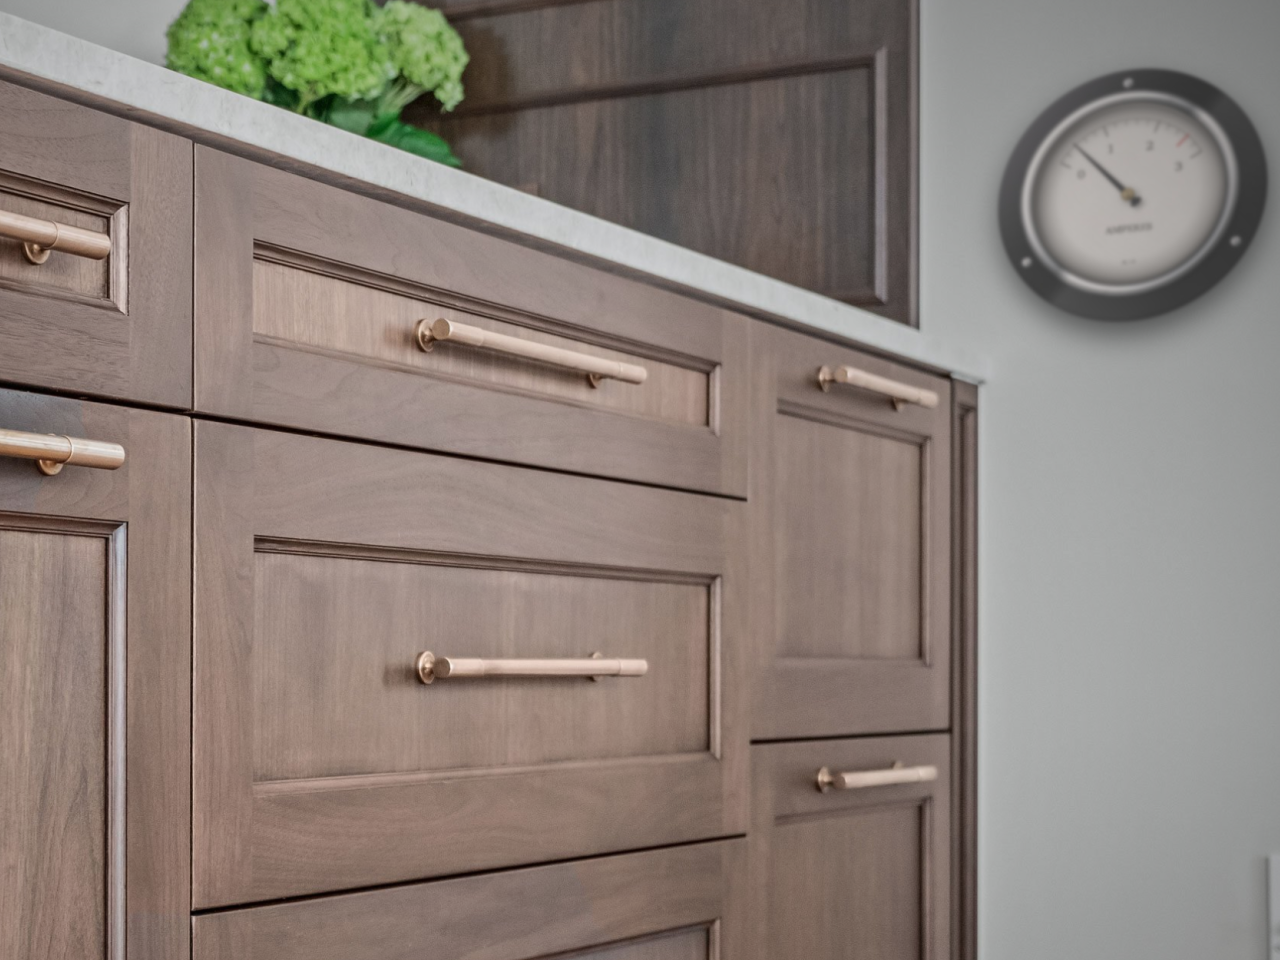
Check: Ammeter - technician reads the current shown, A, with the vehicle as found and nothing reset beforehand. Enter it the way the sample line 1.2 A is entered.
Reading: 0.4 A
